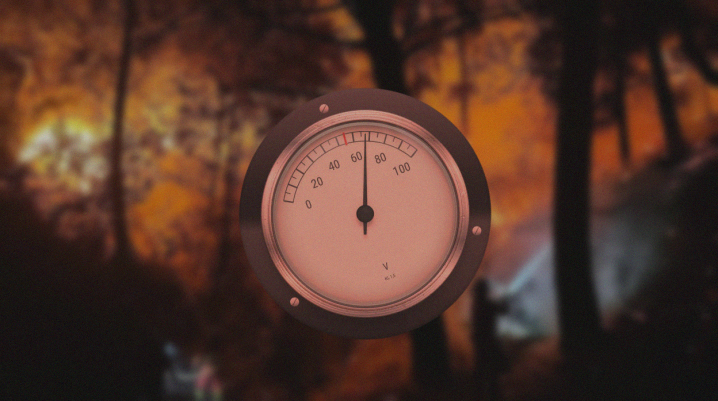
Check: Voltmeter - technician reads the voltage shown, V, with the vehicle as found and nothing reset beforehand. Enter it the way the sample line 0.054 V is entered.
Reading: 67.5 V
